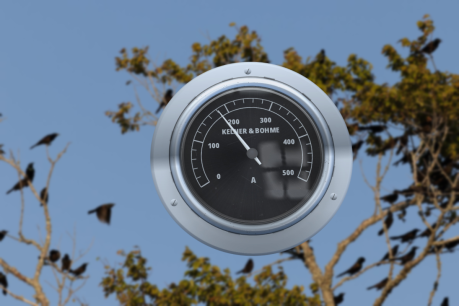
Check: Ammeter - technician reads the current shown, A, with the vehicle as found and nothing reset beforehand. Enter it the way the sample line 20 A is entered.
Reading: 180 A
